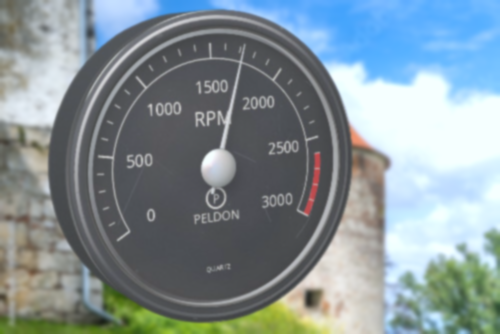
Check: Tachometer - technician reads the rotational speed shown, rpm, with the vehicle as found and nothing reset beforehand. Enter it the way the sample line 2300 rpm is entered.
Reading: 1700 rpm
